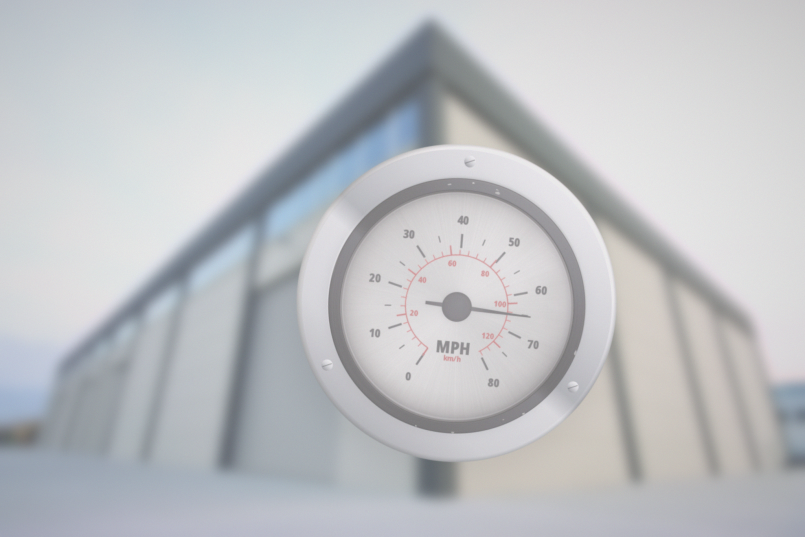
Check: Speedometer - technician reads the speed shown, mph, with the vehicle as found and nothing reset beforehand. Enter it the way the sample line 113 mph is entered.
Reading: 65 mph
